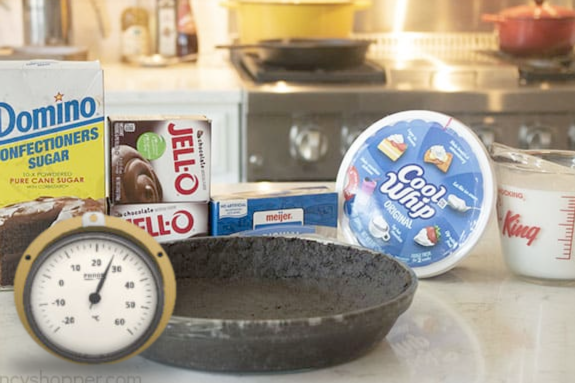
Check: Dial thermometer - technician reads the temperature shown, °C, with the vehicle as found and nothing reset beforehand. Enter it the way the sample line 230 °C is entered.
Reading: 26 °C
